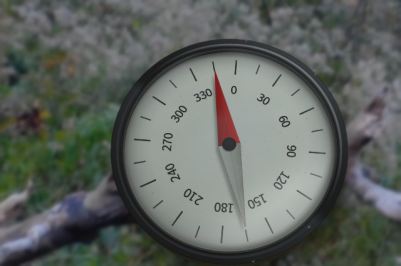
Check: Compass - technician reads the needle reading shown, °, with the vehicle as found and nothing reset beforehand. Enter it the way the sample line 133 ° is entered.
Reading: 345 °
